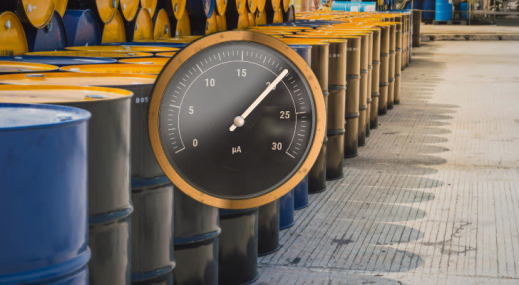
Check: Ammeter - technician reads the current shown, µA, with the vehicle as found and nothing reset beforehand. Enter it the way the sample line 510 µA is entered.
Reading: 20 µA
